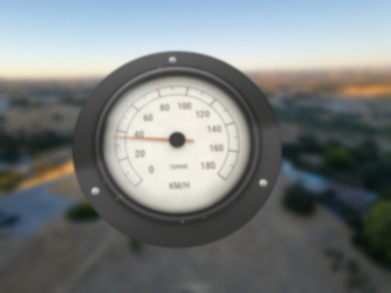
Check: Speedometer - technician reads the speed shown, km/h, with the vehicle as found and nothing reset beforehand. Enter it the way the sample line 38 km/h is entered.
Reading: 35 km/h
